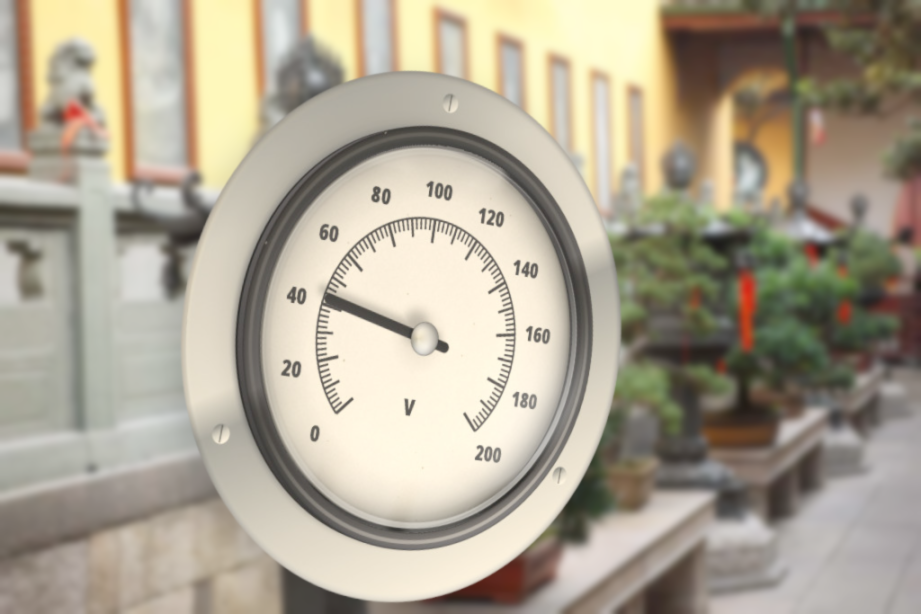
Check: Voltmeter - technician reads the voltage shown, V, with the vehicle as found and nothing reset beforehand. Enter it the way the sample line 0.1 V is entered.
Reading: 42 V
